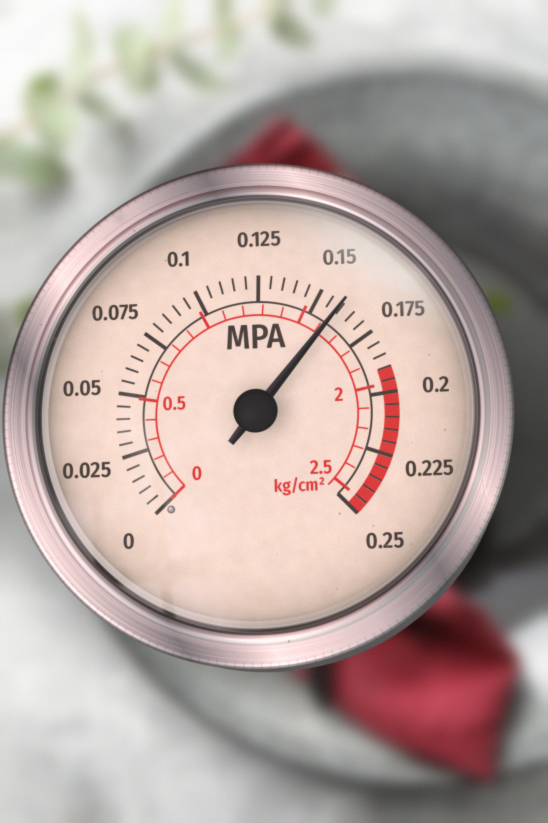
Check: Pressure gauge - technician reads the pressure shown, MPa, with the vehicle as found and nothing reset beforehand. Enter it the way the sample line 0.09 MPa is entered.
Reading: 0.16 MPa
